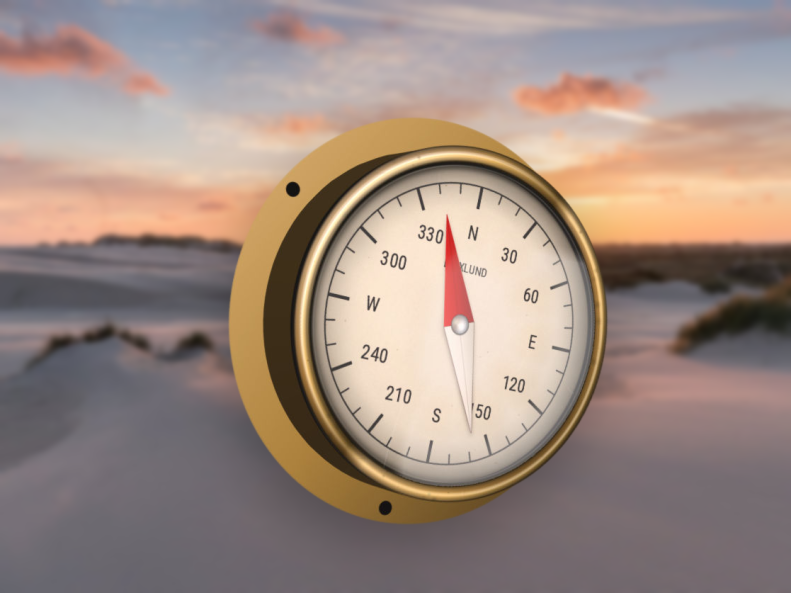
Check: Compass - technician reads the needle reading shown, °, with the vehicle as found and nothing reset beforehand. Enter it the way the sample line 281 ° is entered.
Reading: 340 °
